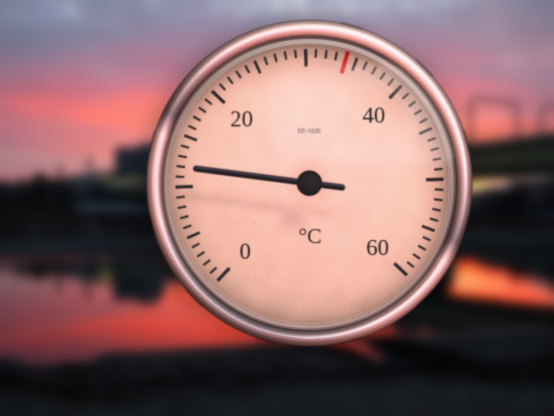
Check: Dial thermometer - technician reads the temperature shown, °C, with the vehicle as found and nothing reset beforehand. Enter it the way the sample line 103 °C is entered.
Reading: 12 °C
